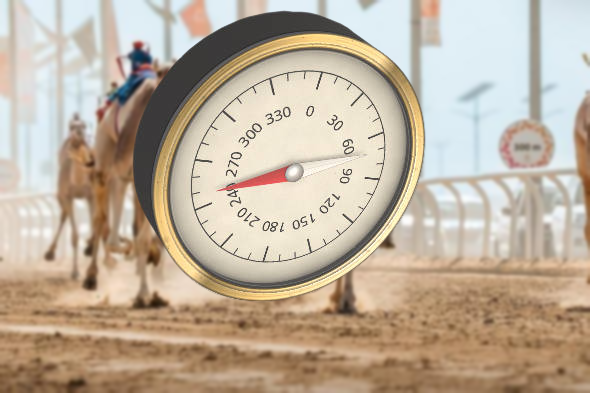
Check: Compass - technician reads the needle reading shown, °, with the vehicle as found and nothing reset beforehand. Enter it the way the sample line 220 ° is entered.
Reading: 250 °
